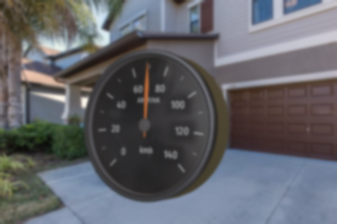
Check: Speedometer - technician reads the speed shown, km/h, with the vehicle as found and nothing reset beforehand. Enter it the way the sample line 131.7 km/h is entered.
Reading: 70 km/h
